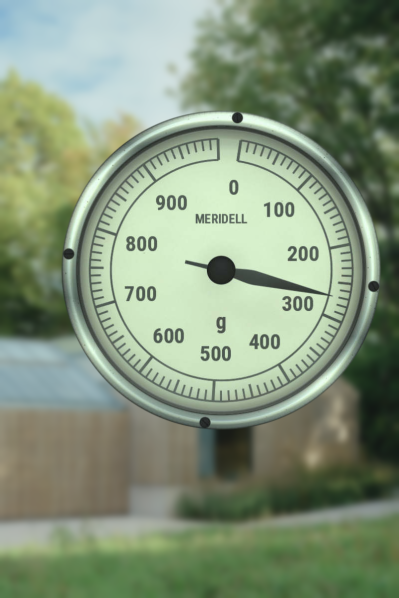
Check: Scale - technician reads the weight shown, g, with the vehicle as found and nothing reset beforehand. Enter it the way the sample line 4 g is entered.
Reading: 270 g
